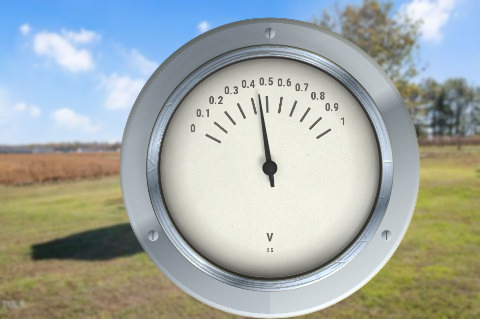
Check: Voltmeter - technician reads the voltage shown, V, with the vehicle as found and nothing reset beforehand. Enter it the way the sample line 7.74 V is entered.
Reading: 0.45 V
